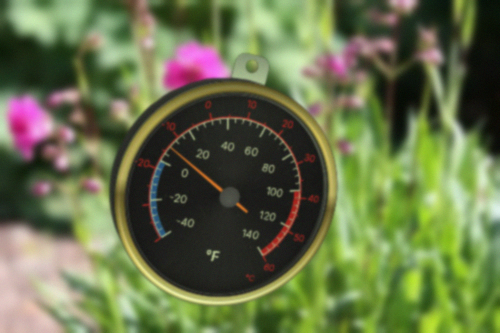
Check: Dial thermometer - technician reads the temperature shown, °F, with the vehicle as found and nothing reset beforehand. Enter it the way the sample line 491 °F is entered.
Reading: 8 °F
